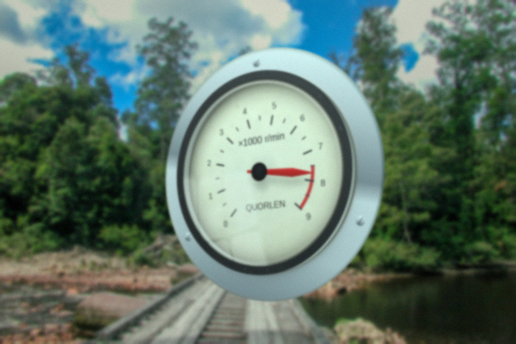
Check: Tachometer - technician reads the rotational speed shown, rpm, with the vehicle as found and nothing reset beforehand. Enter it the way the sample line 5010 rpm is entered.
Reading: 7750 rpm
